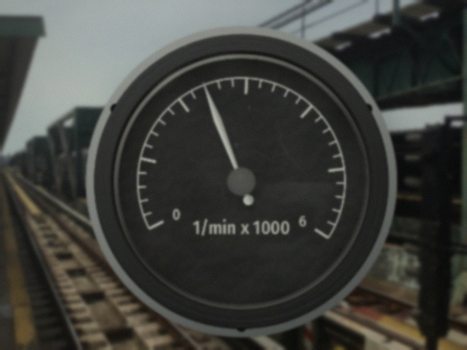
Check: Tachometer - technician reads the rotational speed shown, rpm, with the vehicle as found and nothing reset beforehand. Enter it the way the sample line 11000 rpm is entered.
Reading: 2400 rpm
